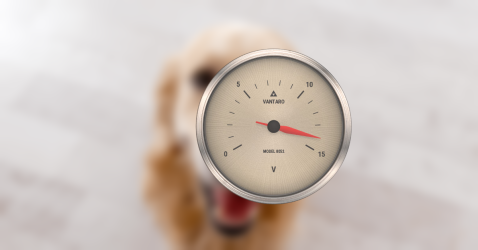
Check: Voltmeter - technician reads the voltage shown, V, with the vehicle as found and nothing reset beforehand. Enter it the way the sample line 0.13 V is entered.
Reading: 14 V
